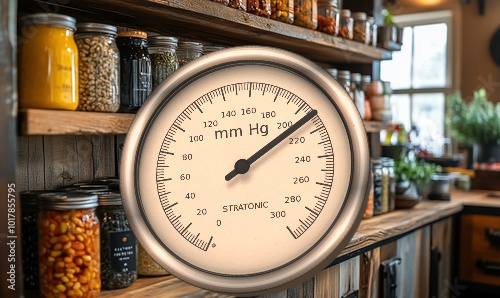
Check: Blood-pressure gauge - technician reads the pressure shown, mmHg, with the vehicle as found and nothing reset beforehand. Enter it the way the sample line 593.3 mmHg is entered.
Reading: 210 mmHg
